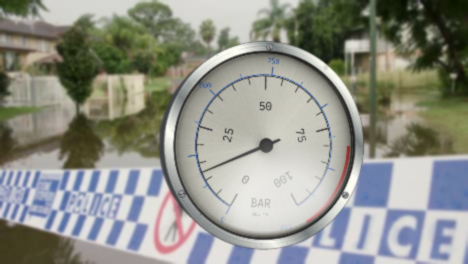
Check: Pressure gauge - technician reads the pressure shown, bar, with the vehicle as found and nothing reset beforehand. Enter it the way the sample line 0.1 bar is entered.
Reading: 12.5 bar
